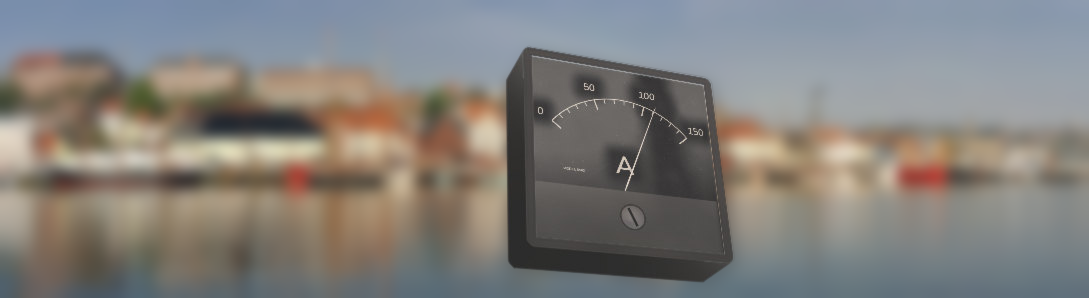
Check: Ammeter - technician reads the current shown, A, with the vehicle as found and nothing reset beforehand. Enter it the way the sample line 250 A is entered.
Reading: 110 A
